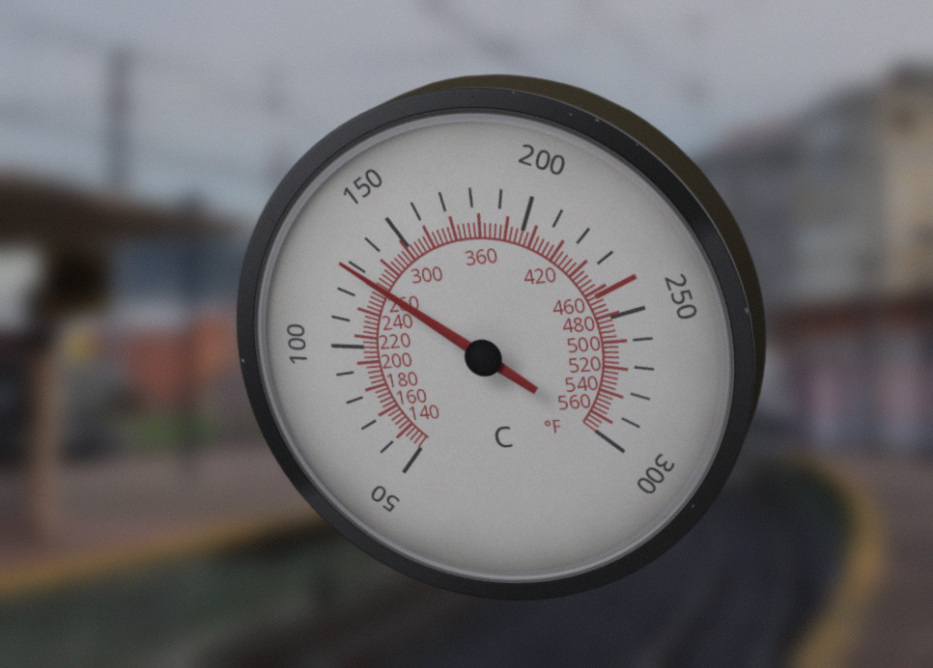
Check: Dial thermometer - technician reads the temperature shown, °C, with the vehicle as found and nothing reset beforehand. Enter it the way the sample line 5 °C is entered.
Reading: 130 °C
